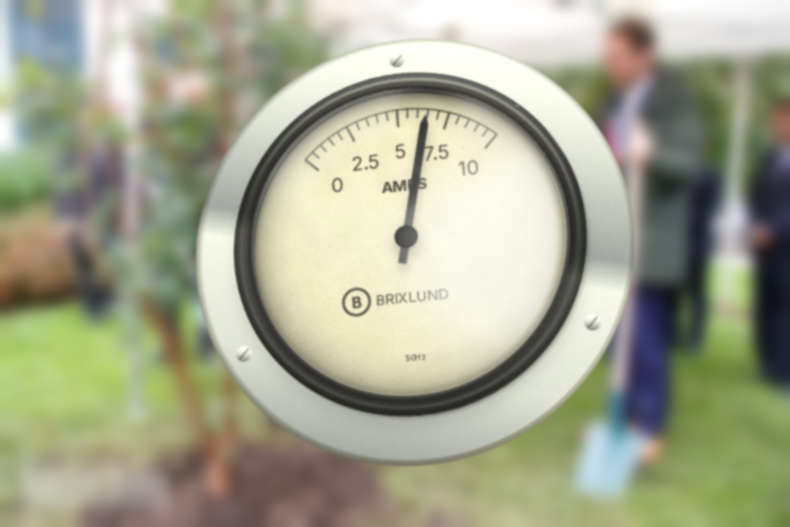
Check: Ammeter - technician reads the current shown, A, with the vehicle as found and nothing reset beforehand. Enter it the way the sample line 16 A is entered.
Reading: 6.5 A
